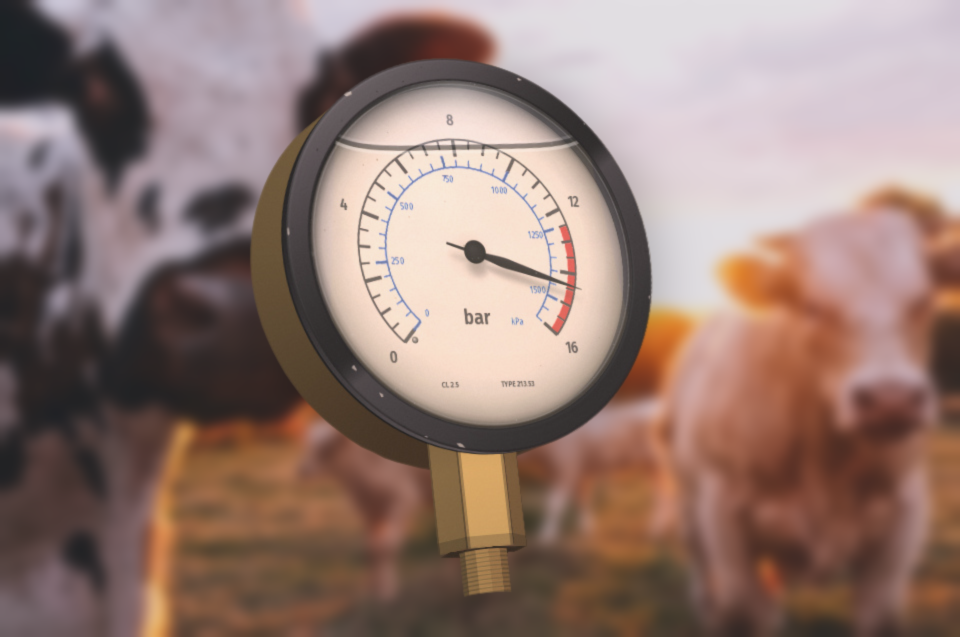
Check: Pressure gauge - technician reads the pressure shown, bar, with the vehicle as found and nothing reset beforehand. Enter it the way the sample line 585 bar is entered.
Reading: 14.5 bar
